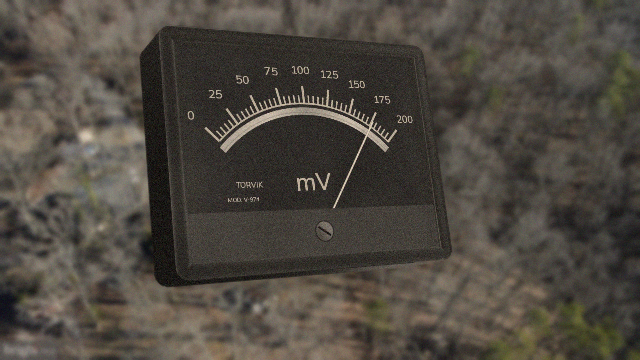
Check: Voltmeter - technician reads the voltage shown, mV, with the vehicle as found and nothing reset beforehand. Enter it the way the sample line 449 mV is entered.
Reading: 175 mV
